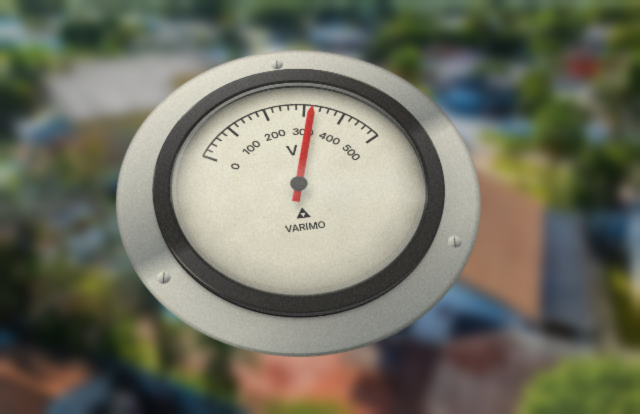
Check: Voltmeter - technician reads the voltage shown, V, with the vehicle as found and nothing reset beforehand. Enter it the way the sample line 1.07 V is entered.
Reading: 320 V
